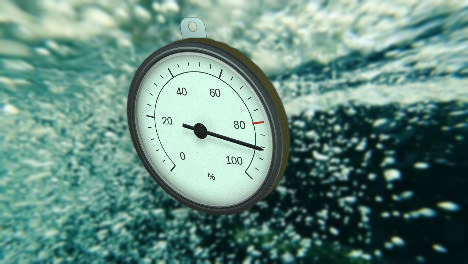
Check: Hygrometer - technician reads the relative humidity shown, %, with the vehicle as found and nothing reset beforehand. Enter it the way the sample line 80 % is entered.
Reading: 88 %
